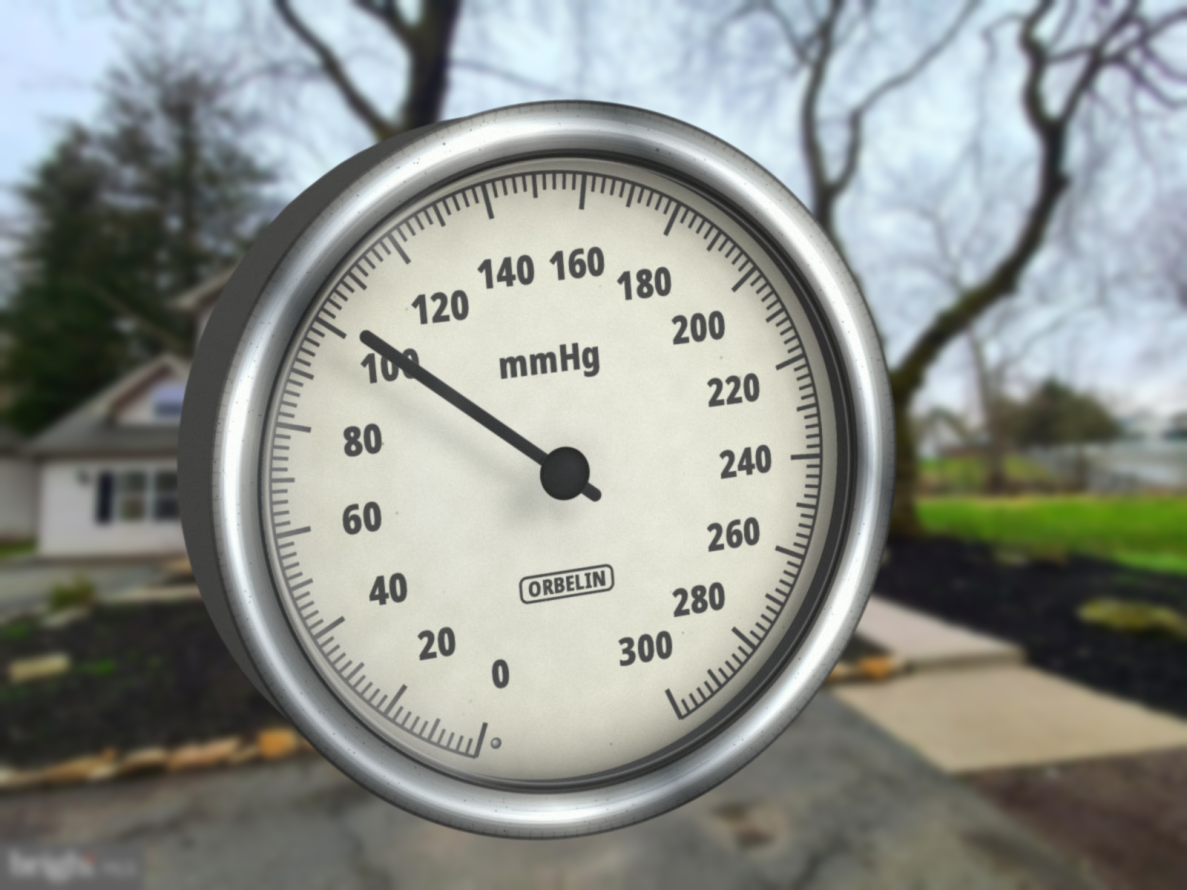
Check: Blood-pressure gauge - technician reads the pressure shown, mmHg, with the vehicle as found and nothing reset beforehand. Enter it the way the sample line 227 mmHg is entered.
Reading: 102 mmHg
